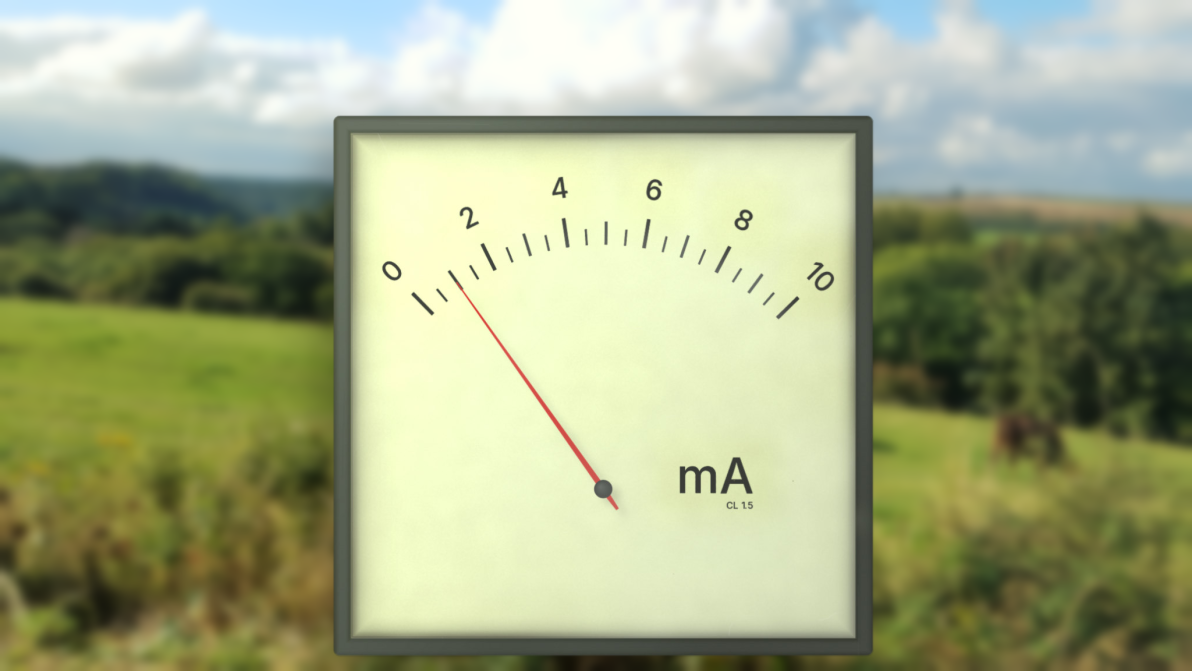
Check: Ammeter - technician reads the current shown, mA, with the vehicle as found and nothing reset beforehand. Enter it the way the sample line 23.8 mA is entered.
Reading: 1 mA
